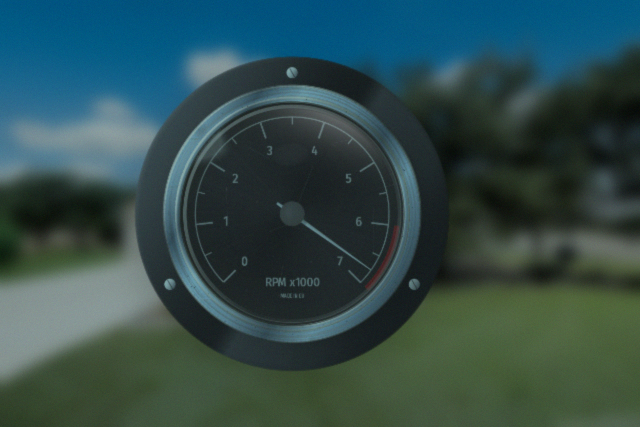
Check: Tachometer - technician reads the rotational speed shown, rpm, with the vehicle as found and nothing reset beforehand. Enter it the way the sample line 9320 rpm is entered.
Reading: 6750 rpm
